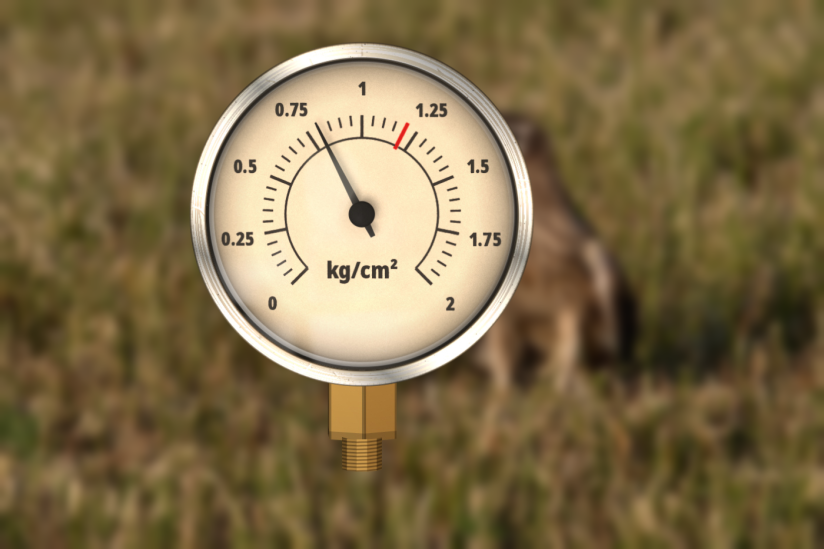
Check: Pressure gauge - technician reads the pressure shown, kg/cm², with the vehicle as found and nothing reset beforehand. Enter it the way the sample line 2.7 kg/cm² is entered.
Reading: 0.8 kg/cm²
